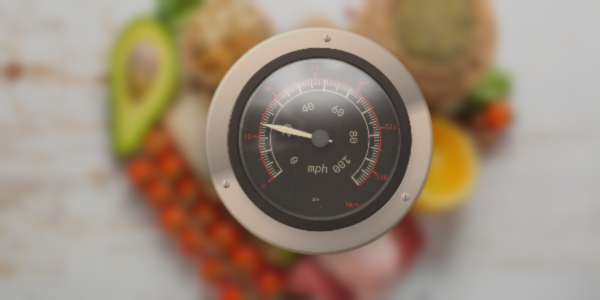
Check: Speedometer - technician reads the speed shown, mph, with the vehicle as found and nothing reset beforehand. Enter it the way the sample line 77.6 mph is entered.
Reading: 20 mph
